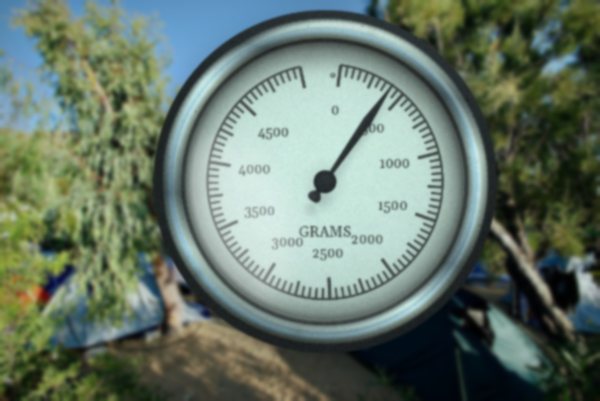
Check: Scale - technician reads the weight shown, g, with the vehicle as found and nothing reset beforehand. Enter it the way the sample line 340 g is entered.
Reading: 400 g
